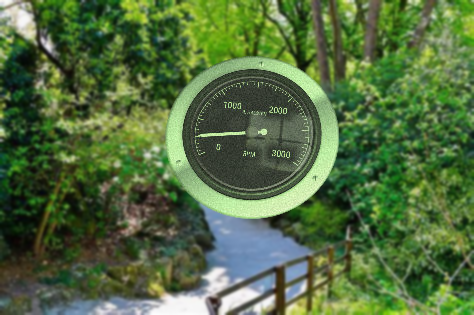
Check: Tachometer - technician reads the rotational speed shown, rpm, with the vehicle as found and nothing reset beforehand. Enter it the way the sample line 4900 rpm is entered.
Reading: 250 rpm
